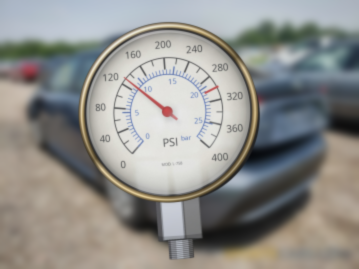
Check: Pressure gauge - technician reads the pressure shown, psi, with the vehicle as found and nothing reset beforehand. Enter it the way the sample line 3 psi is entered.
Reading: 130 psi
